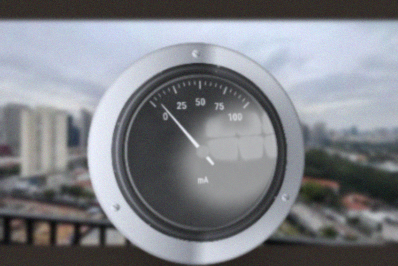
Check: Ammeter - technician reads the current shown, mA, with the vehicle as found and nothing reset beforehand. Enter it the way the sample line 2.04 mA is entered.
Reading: 5 mA
